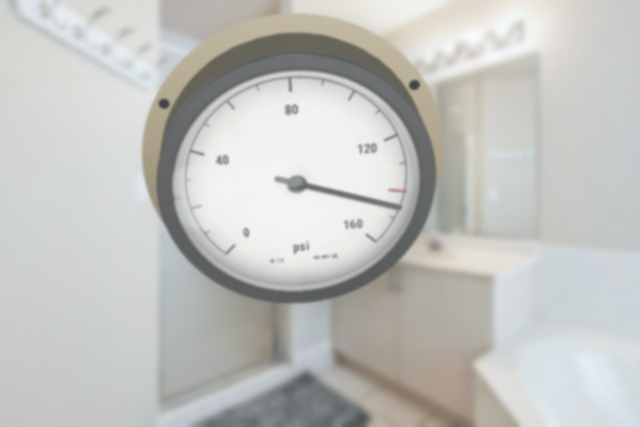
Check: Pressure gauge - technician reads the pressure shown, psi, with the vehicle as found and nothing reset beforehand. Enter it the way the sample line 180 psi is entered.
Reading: 145 psi
